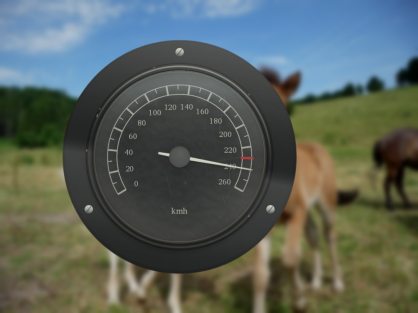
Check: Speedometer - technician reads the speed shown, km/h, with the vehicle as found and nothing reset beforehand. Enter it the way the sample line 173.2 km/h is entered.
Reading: 240 km/h
